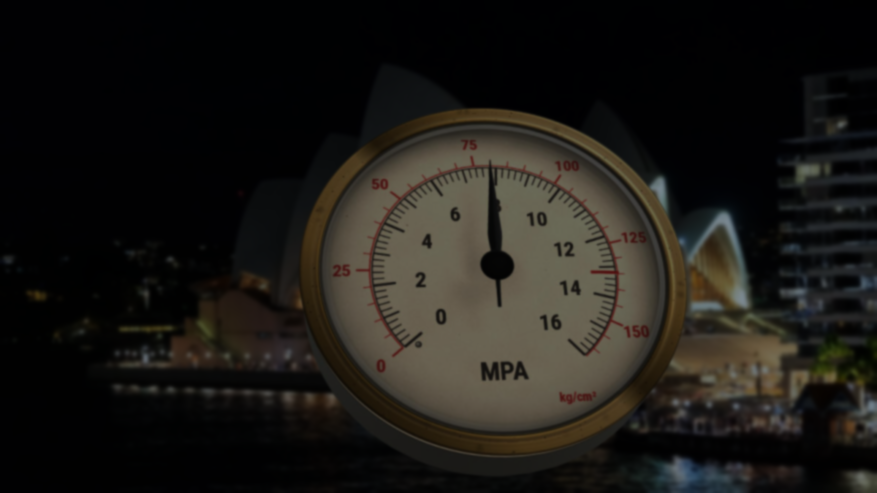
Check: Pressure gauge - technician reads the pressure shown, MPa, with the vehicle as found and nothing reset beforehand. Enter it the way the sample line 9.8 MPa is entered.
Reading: 7.8 MPa
